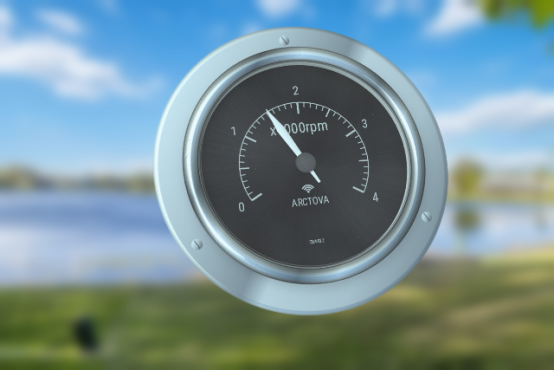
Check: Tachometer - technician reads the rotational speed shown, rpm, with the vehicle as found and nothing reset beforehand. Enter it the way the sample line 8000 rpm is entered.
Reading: 1500 rpm
